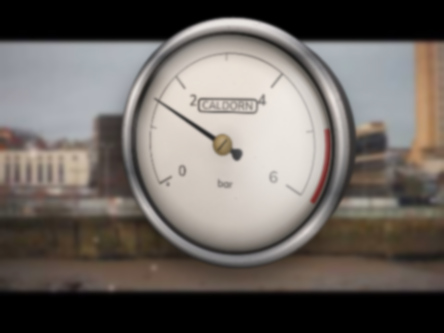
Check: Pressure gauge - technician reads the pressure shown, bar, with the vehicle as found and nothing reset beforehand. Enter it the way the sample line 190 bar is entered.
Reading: 1.5 bar
